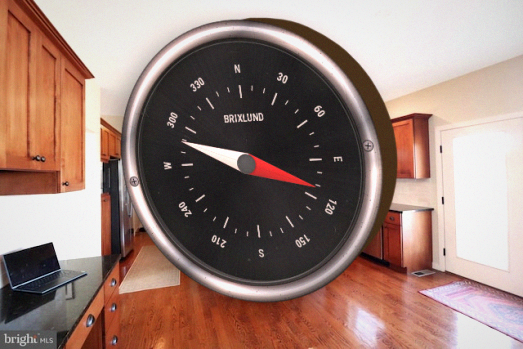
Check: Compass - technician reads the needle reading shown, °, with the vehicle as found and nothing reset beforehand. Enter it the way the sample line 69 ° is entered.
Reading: 110 °
